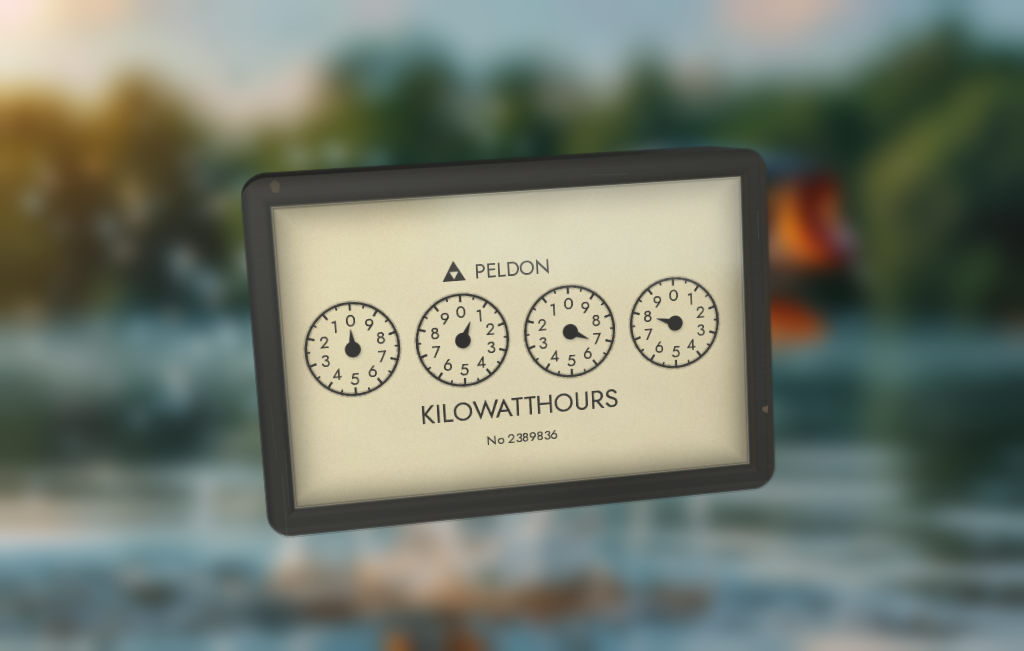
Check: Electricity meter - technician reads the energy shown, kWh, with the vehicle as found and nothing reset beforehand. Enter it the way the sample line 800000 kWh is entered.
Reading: 68 kWh
